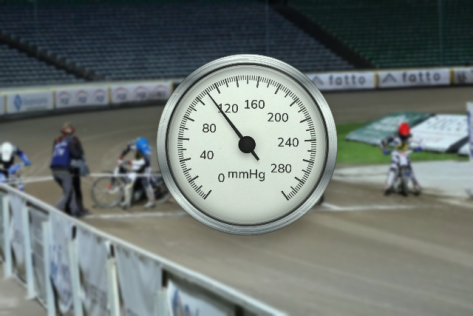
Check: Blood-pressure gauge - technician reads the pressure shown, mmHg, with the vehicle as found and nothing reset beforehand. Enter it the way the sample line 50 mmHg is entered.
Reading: 110 mmHg
